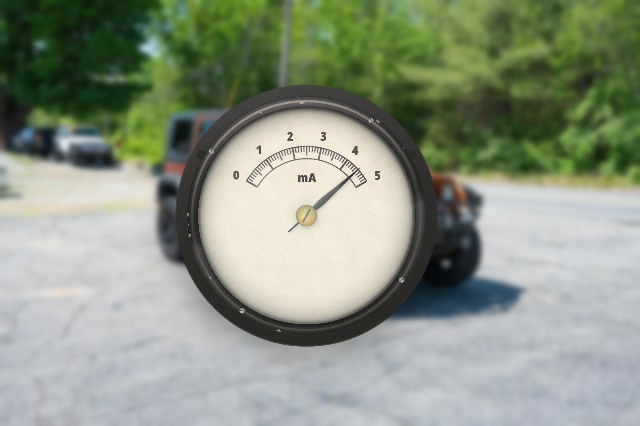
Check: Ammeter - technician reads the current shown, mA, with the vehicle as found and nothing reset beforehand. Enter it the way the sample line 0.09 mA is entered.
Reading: 4.5 mA
